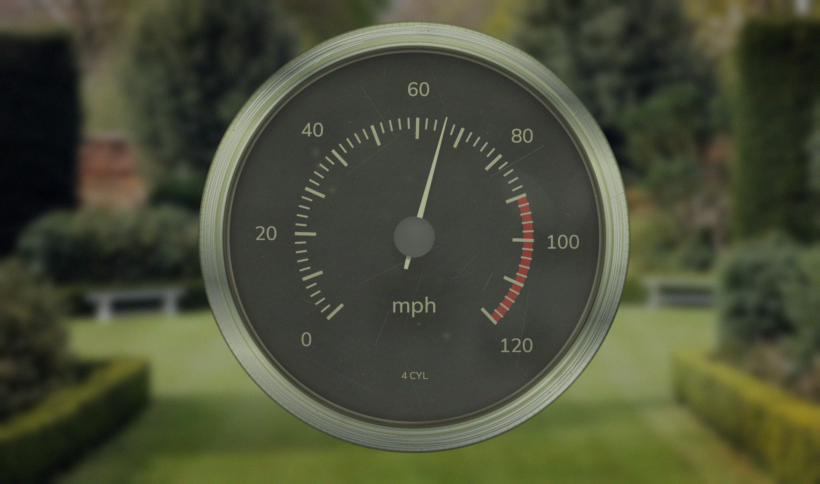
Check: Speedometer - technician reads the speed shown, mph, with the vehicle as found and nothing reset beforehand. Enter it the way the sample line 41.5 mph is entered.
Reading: 66 mph
